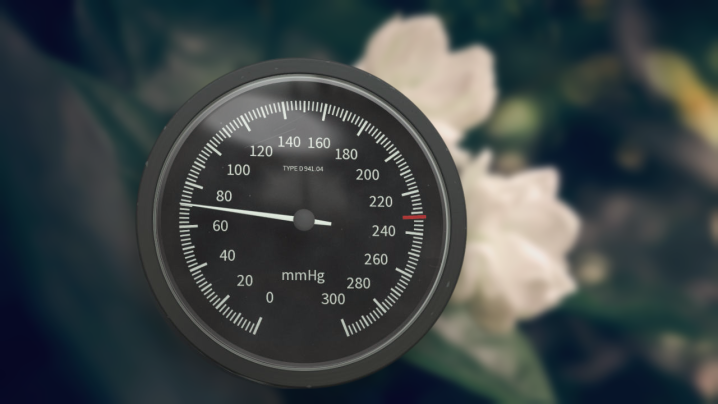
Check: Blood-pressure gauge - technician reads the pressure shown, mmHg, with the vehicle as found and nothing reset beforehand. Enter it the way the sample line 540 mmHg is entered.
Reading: 70 mmHg
